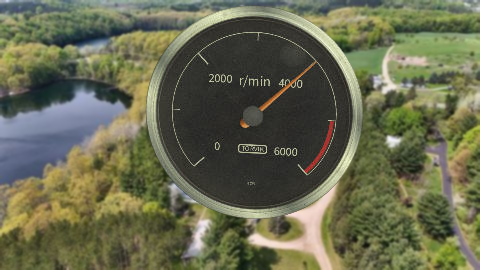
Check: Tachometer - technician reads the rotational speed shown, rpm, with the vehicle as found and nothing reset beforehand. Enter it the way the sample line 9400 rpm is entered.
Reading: 4000 rpm
